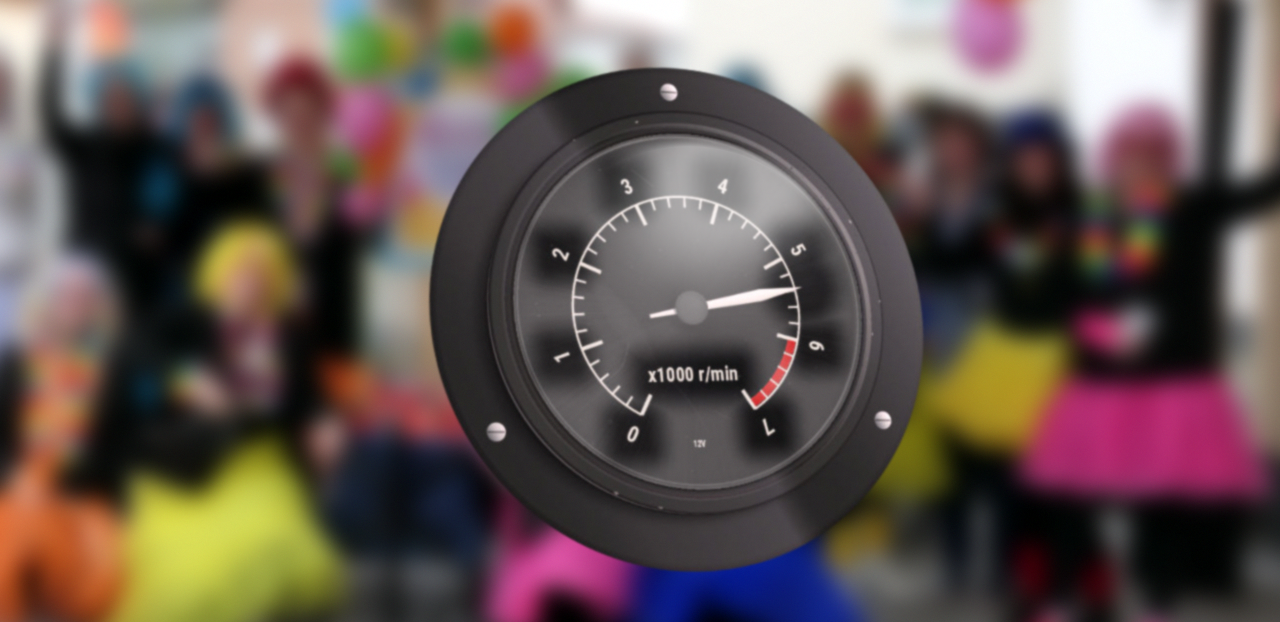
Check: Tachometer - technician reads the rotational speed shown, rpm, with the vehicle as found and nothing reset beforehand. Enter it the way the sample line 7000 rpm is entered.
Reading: 5400 rpm
